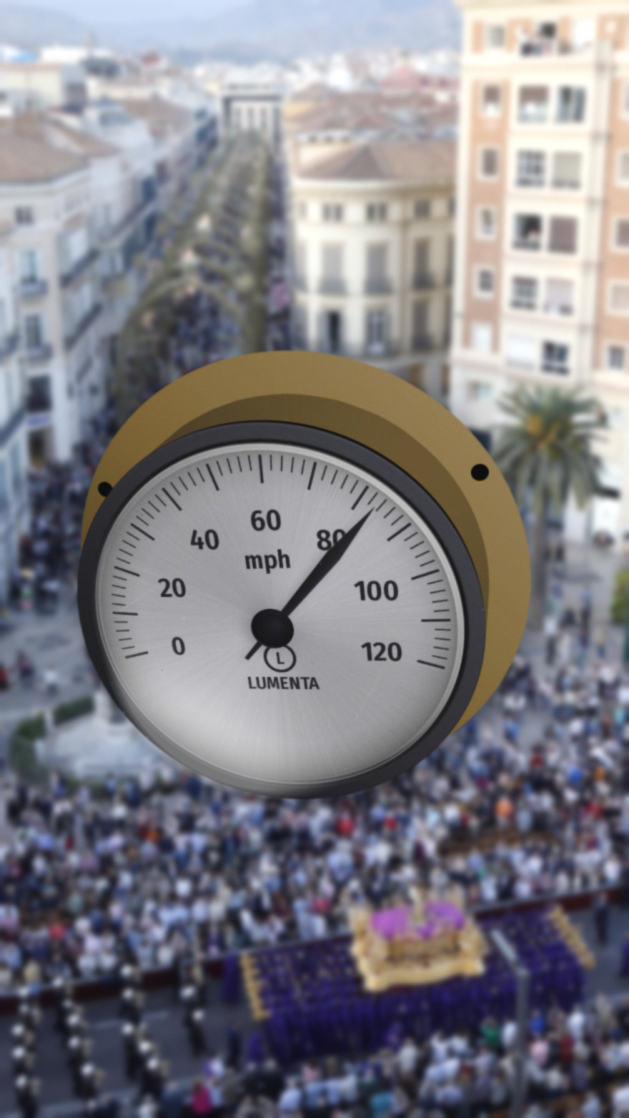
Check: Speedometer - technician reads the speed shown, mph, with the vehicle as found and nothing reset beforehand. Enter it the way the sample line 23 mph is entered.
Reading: 83 mph
